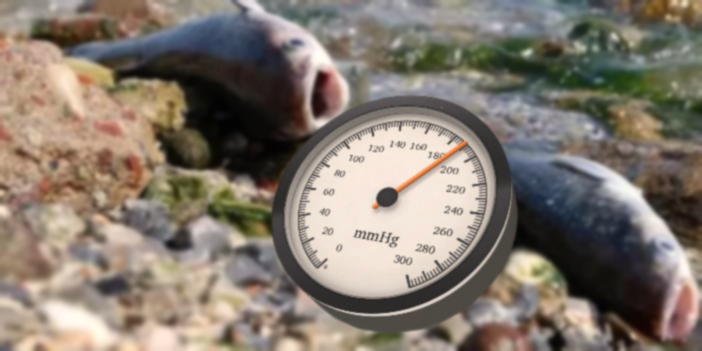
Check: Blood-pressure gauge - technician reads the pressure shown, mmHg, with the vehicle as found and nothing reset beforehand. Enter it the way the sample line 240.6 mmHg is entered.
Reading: 190 mmHg
